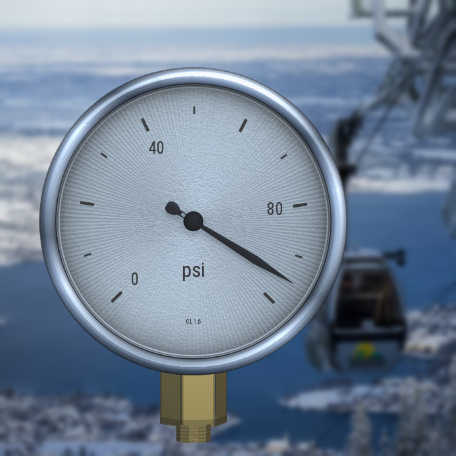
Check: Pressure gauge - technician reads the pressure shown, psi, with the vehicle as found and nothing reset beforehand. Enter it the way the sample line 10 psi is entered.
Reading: 95 psi
